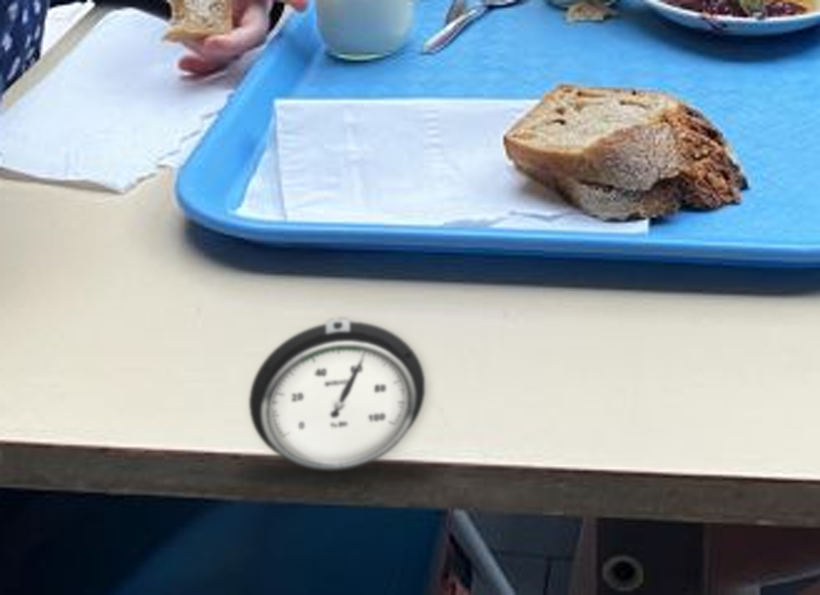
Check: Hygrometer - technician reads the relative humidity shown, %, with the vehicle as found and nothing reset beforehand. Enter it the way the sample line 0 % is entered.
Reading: 60 %
